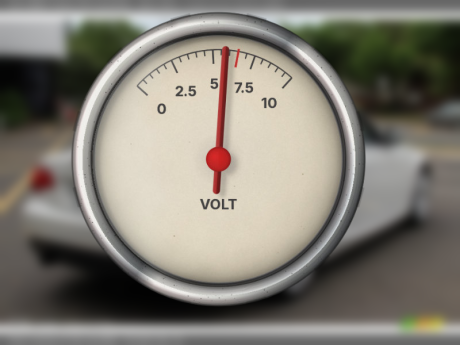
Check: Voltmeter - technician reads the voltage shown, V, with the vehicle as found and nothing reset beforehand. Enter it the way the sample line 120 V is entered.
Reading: 5.75 V
